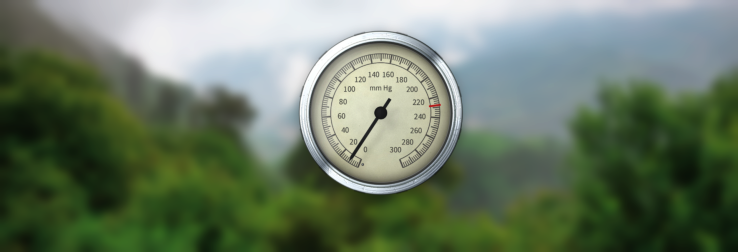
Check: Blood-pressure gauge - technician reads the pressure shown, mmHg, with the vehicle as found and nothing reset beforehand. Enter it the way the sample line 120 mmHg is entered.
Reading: 10 mmHg
